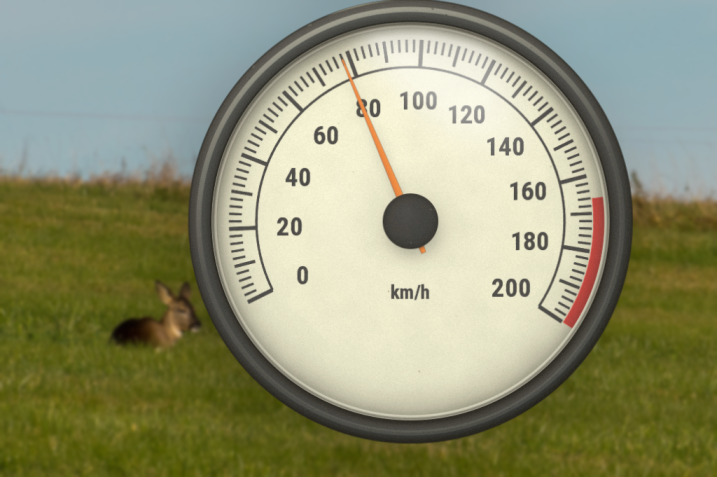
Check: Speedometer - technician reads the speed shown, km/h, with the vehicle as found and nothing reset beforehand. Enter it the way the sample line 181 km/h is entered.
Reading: 78 km/h
